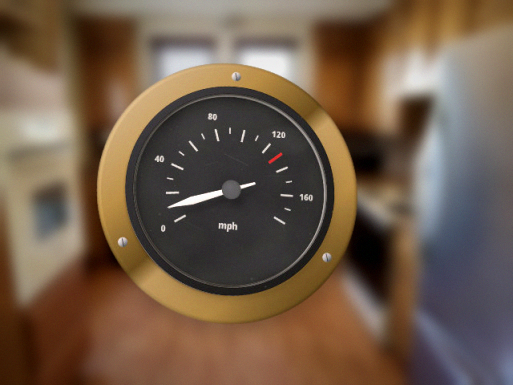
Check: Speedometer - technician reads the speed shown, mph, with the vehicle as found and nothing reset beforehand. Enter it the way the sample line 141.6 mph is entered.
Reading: 10 mph
